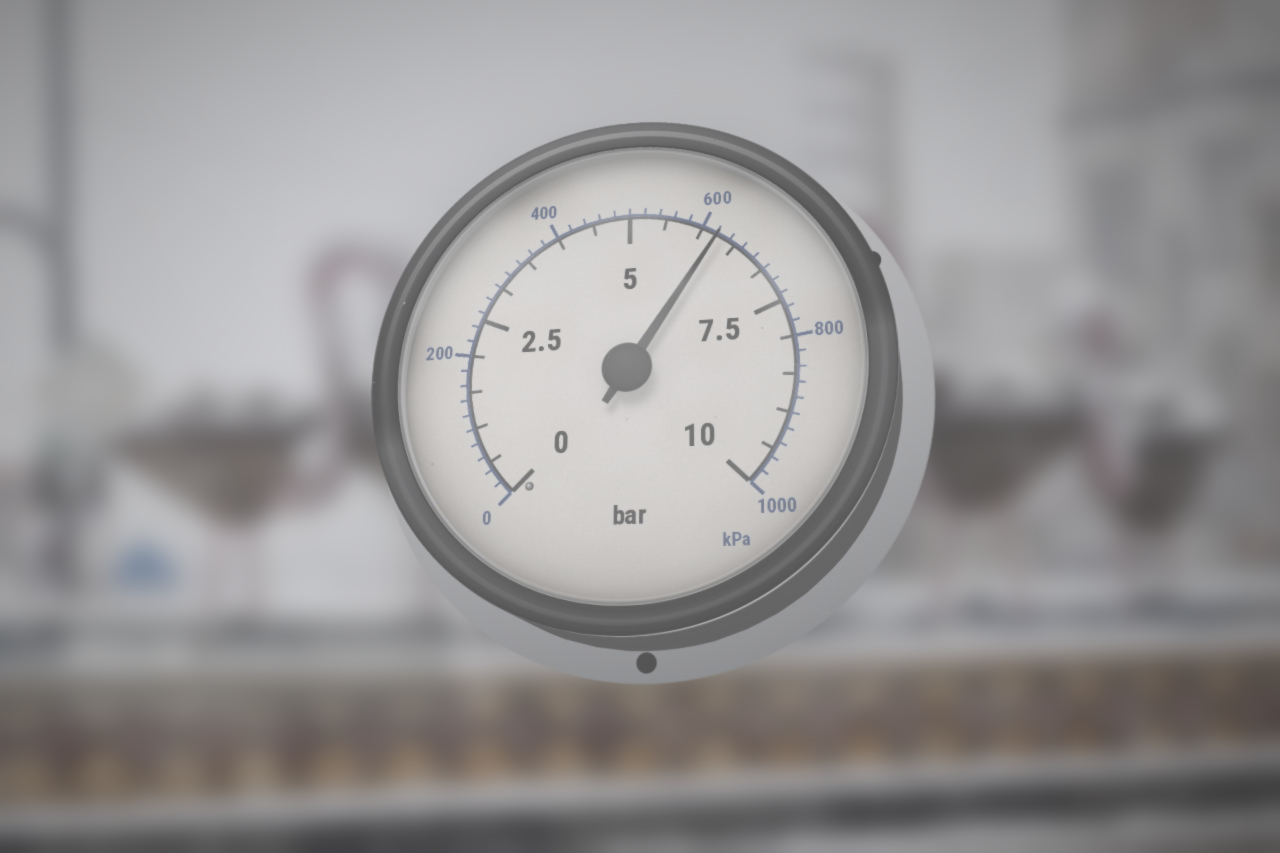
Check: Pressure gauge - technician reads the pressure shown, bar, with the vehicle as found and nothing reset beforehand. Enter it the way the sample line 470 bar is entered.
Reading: 6.25 bar
